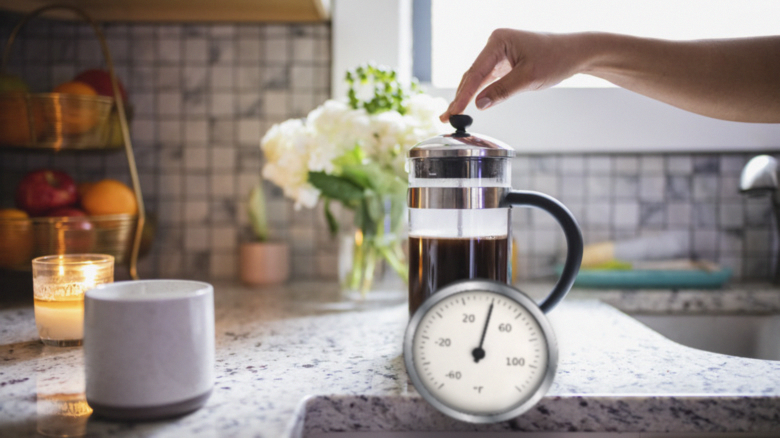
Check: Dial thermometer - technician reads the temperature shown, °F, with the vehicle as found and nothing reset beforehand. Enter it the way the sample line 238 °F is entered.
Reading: 40 °F
